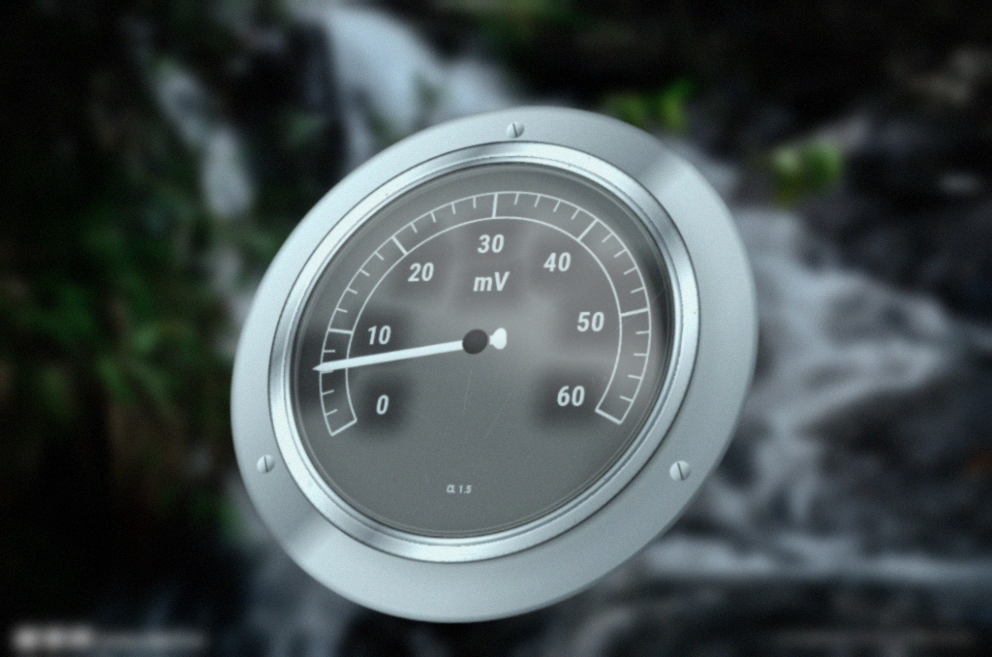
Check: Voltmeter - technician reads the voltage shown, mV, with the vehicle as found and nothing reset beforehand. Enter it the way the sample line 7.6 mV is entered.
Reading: 6 mV
